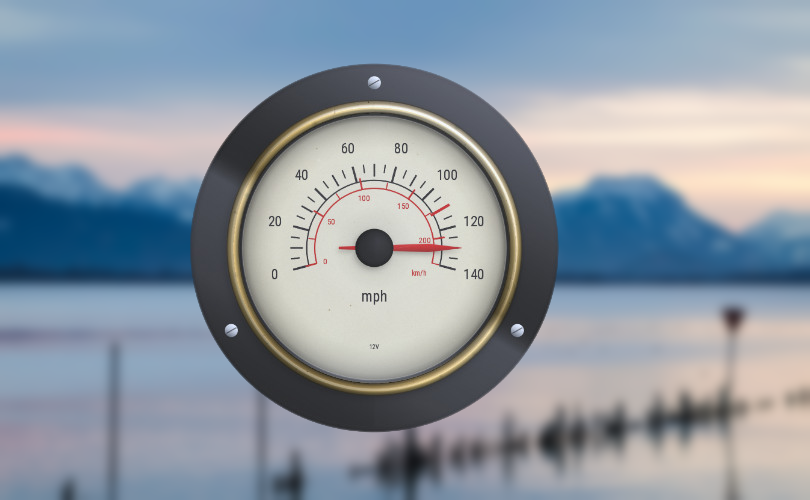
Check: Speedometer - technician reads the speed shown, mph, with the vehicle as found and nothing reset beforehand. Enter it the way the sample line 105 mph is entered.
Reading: 130 mph
